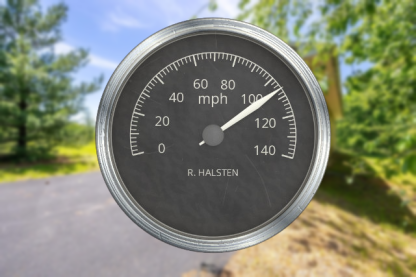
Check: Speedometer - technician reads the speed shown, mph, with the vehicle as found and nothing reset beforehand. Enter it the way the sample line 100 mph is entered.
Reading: 106 mph
